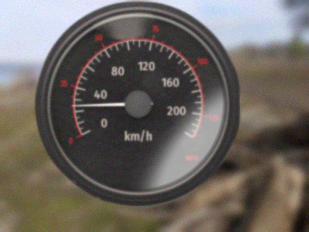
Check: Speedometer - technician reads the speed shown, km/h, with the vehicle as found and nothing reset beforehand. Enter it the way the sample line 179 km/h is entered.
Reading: 25 km/h
